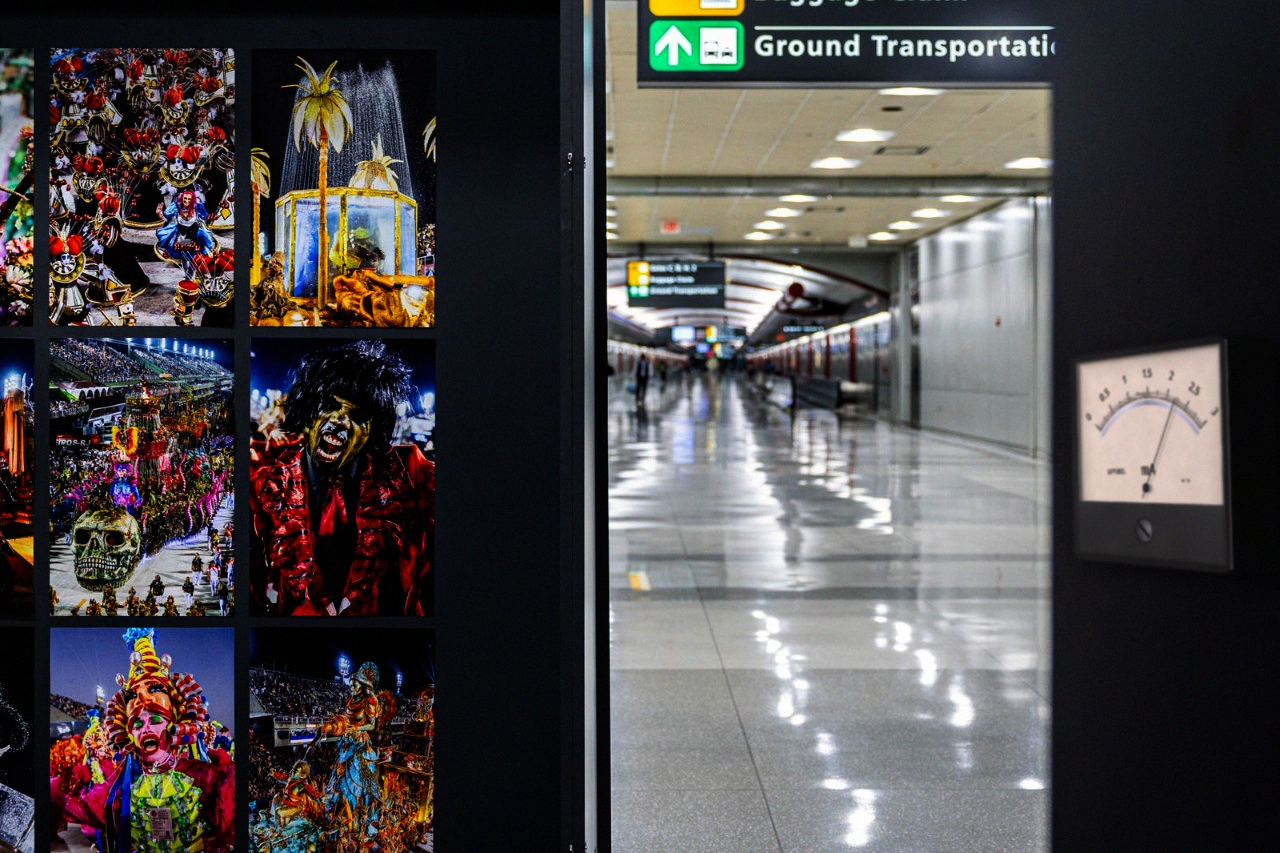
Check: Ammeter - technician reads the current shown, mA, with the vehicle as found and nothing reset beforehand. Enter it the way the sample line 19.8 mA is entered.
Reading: 2.25 mA
